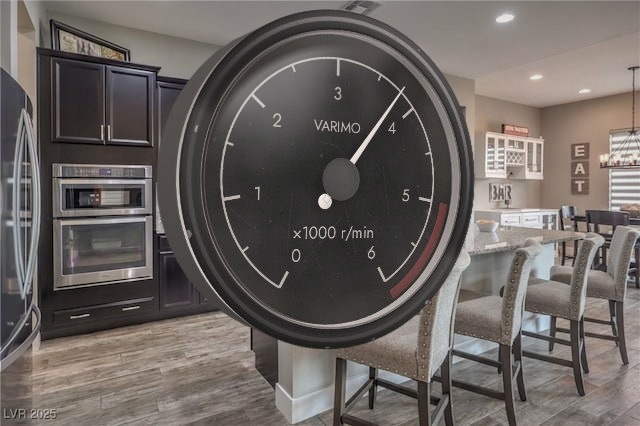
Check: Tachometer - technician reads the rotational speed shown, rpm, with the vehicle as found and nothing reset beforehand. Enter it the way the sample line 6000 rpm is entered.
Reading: 3750 rpm
